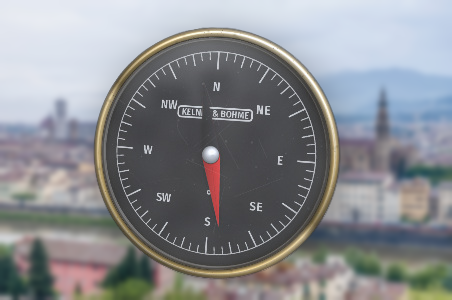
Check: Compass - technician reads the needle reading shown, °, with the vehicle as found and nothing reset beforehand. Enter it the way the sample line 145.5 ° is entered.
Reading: 170 °
